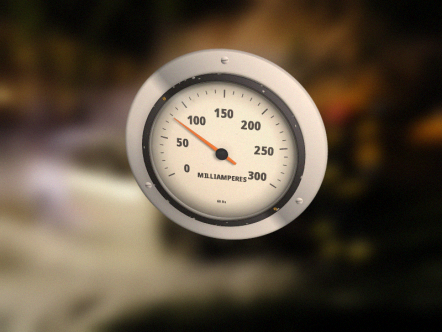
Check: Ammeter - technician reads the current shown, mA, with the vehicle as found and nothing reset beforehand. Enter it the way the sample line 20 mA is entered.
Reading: 80 mA
